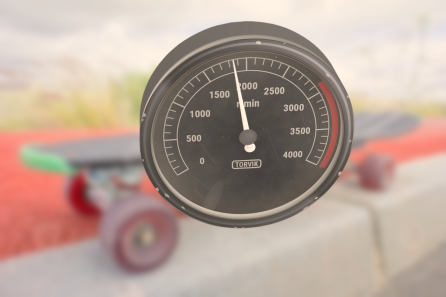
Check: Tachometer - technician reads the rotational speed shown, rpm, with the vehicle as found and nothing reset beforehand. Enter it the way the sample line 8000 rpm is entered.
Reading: 1850 rpm
